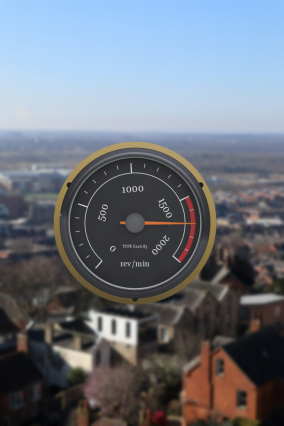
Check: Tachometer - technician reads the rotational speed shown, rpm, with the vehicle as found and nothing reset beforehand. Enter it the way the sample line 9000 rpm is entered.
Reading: 1700 rpm
